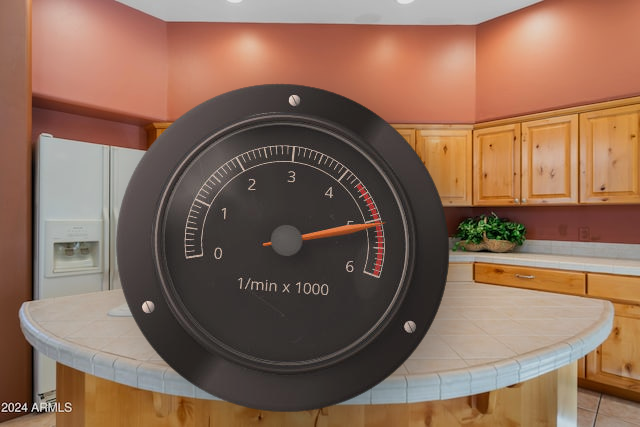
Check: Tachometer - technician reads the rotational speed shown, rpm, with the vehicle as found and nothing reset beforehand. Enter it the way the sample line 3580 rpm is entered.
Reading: 5100 rpm
